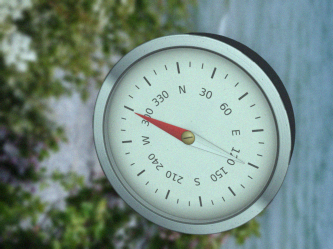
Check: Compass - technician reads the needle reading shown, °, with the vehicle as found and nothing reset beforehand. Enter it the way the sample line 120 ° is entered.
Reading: 300 °
